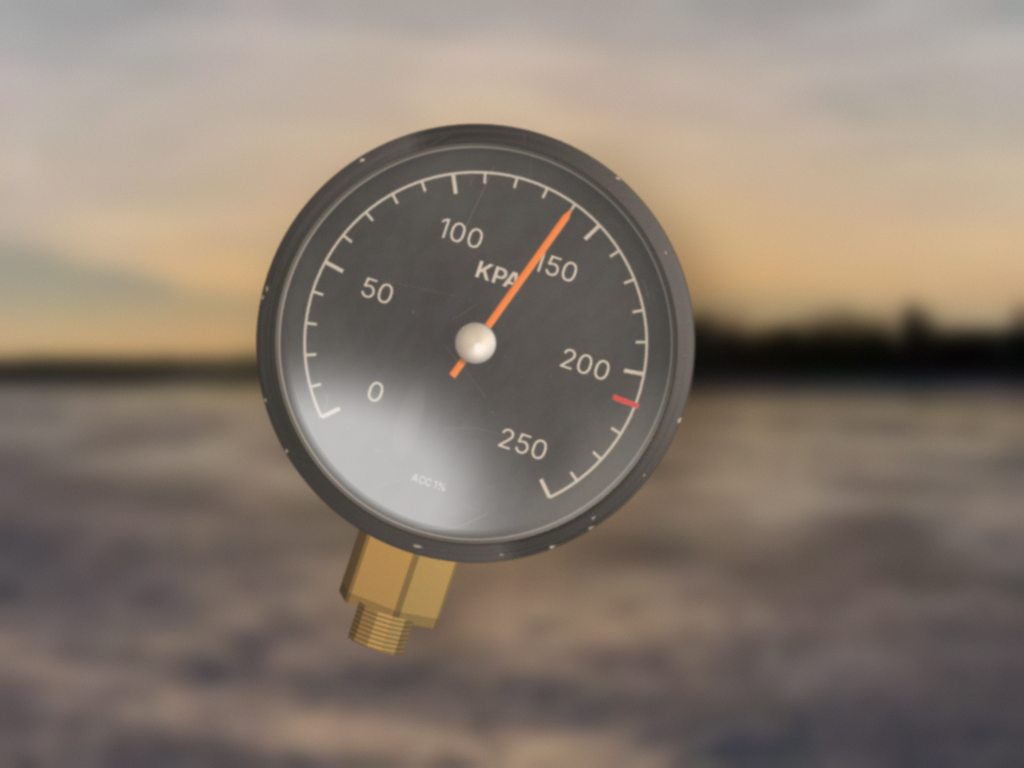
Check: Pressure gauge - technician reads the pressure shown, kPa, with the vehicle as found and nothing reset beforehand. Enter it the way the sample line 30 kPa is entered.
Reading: 140 kPa
